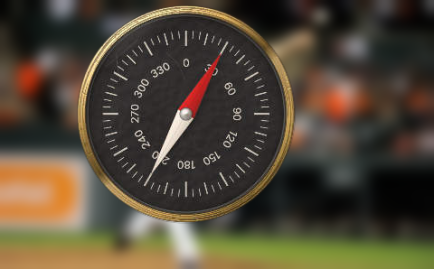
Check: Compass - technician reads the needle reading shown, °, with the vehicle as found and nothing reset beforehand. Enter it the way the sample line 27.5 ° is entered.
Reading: 30 °
